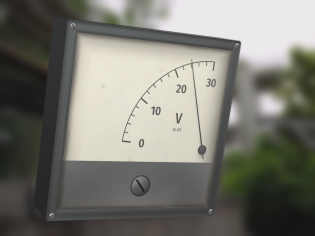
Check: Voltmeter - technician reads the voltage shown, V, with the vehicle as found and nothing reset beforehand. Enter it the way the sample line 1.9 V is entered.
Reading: 24 V
